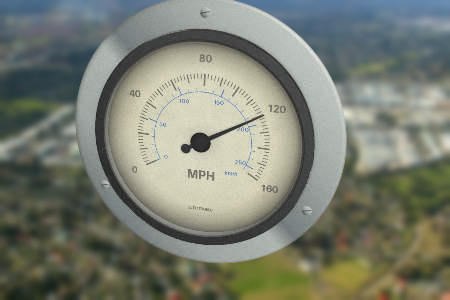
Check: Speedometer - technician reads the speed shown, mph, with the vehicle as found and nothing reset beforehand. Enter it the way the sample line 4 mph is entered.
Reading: 120 mph
